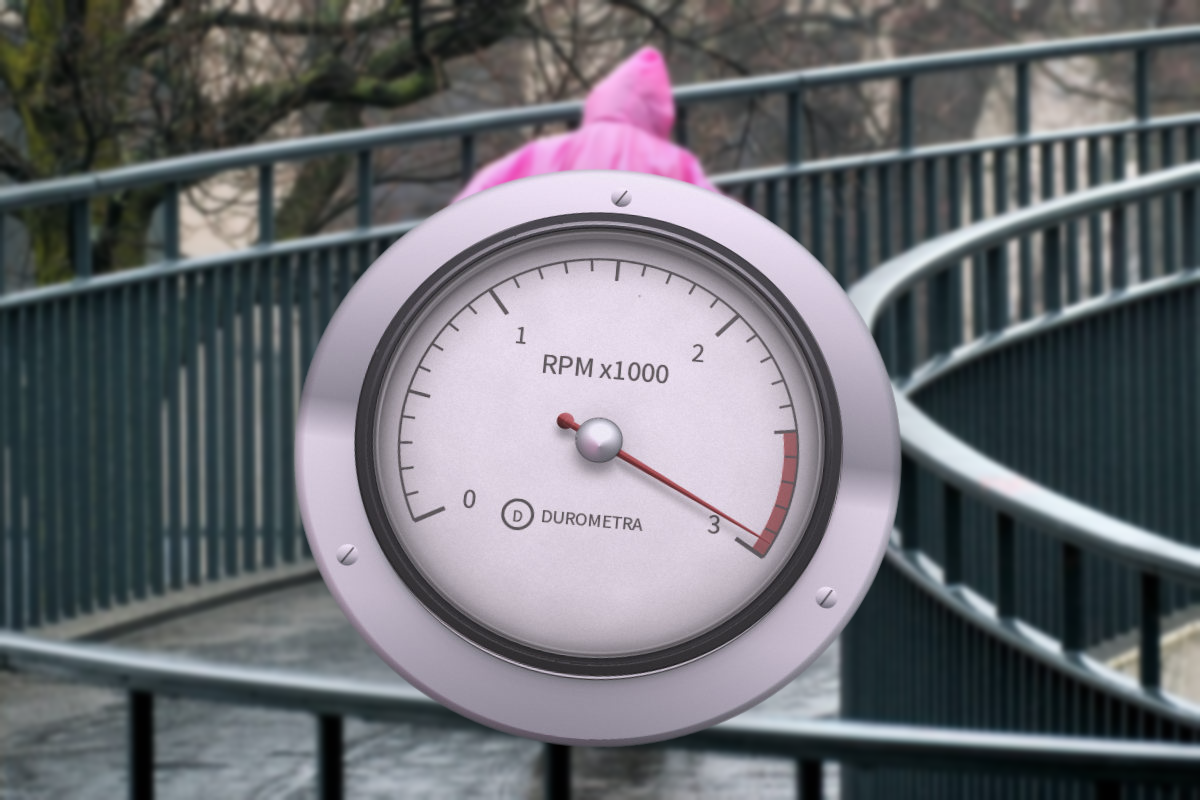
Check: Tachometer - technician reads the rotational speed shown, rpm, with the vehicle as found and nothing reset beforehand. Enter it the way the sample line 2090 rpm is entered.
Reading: 2950 rpm
